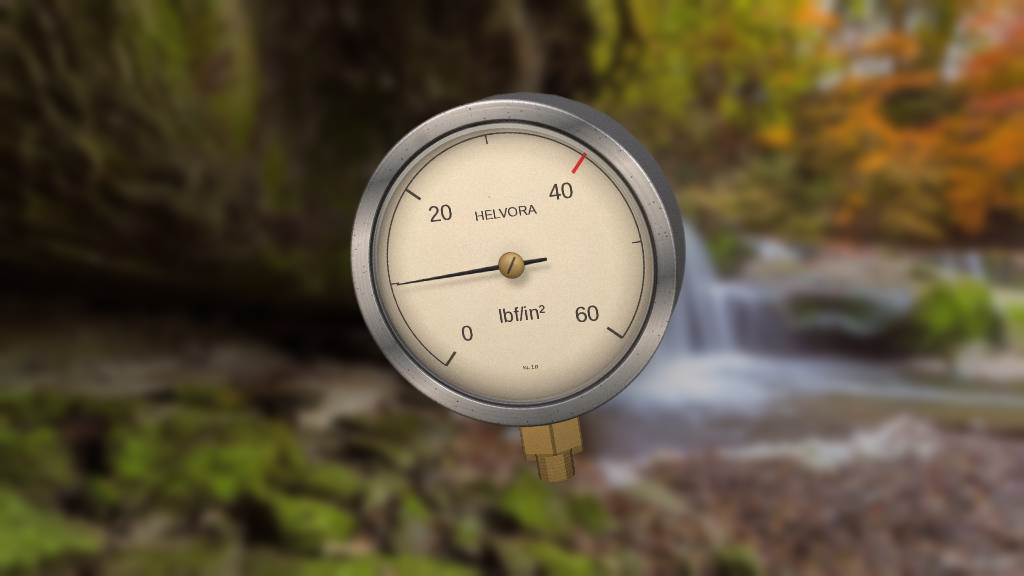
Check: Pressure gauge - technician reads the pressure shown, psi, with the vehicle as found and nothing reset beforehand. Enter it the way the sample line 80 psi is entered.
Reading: 10 psi
